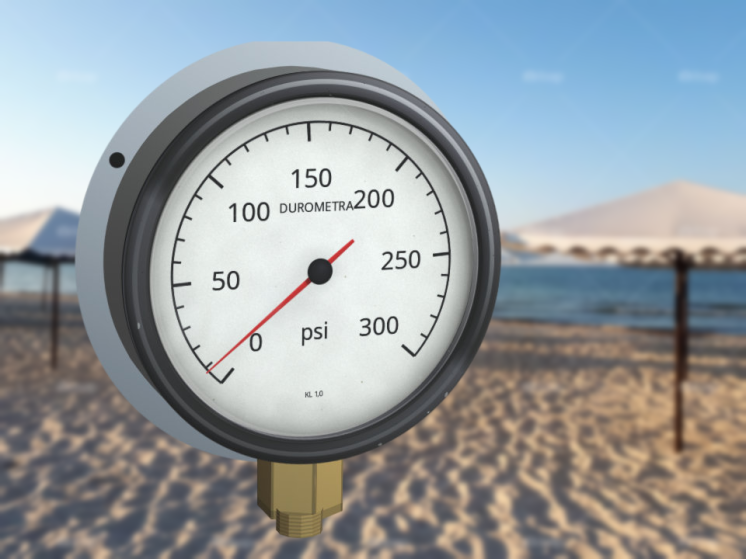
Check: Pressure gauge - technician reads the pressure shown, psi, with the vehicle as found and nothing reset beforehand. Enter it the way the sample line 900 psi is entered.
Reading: 10 psi
